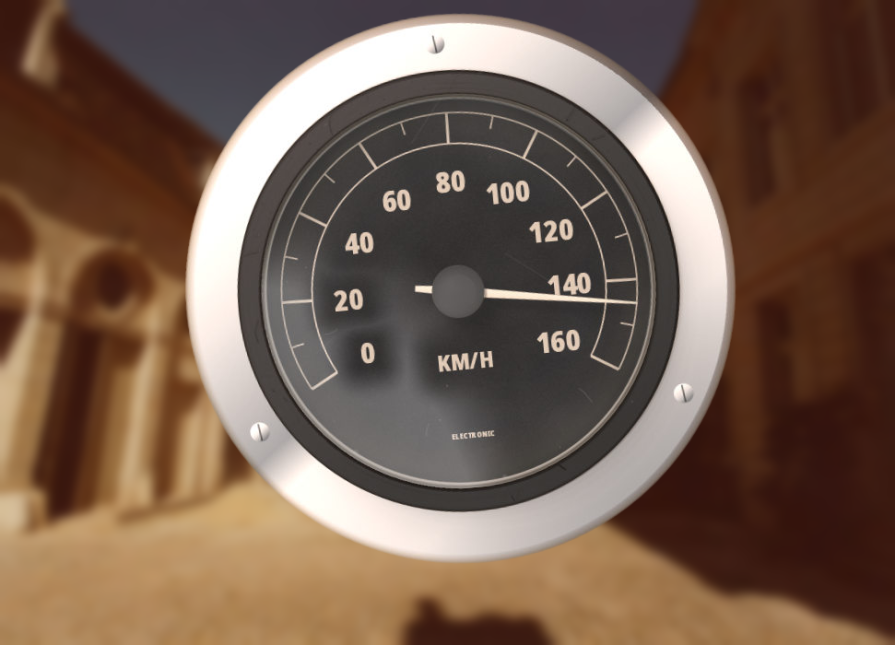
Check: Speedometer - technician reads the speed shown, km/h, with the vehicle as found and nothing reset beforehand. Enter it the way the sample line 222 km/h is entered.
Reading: 145 km/h
